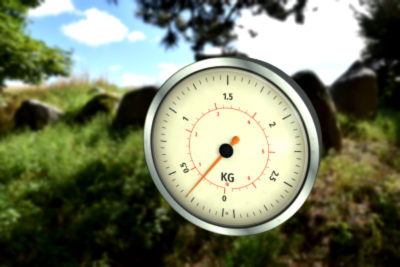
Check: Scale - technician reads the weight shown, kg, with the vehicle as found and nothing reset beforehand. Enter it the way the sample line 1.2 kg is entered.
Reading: 0.3 kg
